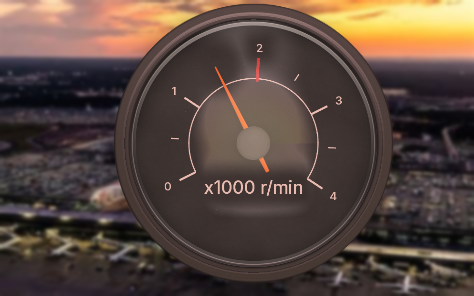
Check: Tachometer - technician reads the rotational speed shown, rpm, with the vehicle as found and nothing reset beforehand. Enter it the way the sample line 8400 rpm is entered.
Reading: 1500 rpm
